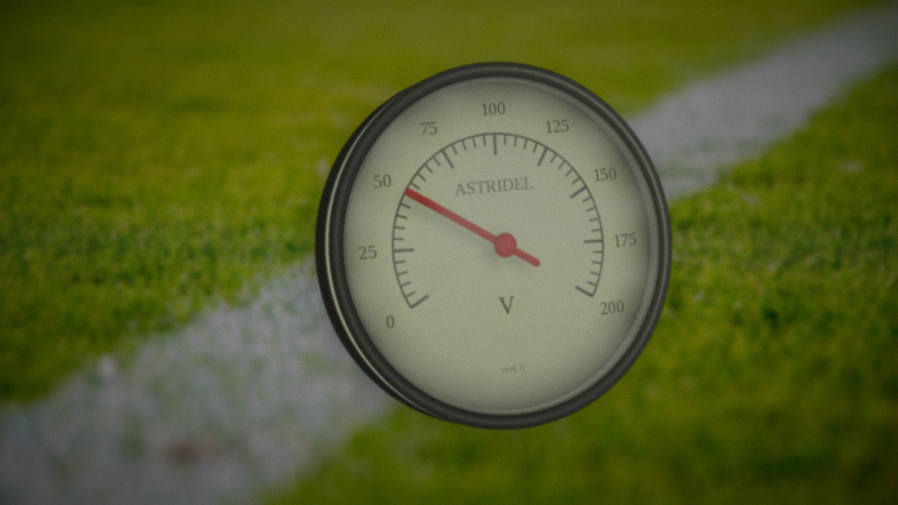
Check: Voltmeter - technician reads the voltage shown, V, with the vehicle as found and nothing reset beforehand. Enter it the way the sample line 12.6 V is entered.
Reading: 50 V
